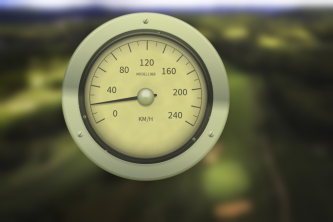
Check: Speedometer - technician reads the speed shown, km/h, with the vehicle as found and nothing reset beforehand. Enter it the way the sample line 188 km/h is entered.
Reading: 20 km/h
